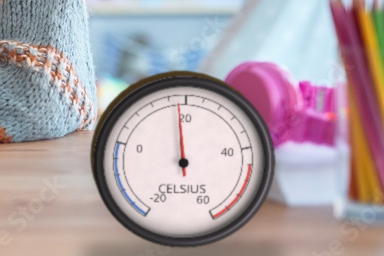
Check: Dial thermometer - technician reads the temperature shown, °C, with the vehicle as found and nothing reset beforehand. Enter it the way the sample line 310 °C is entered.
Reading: 18 °C
